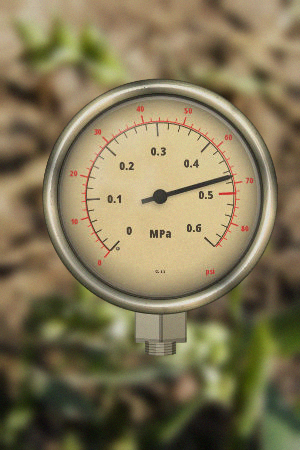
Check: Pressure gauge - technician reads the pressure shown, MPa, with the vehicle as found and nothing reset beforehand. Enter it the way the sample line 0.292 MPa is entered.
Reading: 0.47 MPa
